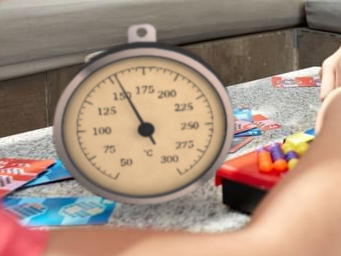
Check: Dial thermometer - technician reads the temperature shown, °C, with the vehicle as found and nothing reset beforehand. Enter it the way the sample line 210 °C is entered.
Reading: 155 °C
